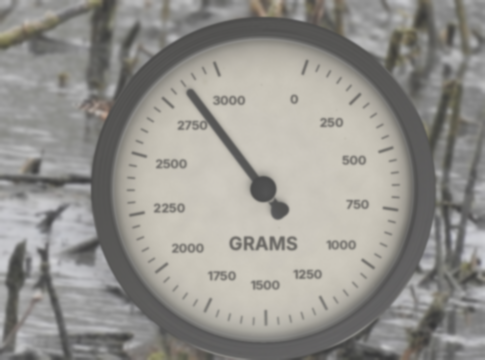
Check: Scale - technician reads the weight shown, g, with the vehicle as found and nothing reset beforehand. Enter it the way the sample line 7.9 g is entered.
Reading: 2850 g
